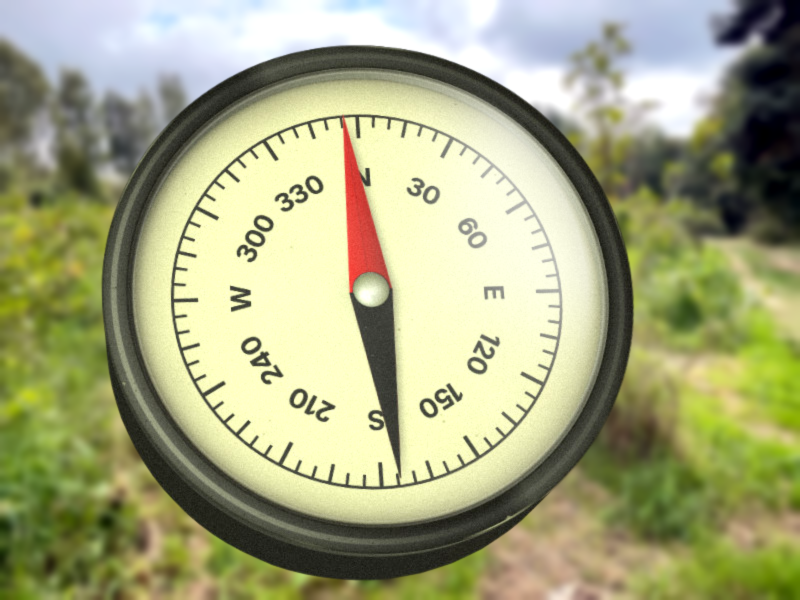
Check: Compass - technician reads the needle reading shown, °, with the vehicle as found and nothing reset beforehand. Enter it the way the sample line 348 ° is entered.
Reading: 355 °
